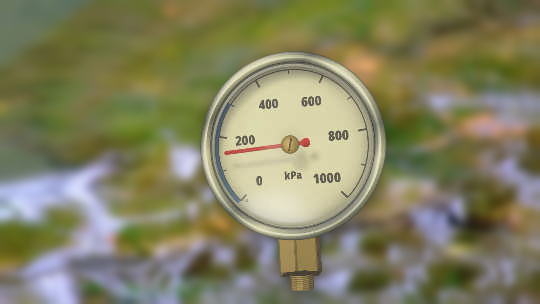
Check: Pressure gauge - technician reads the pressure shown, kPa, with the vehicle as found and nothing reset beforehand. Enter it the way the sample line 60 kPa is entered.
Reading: 150 kPa
